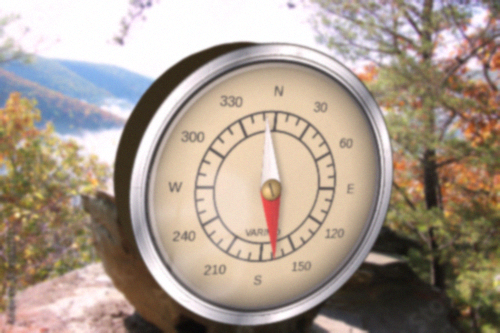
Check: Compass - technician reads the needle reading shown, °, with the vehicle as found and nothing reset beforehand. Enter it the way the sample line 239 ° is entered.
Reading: 170 °
